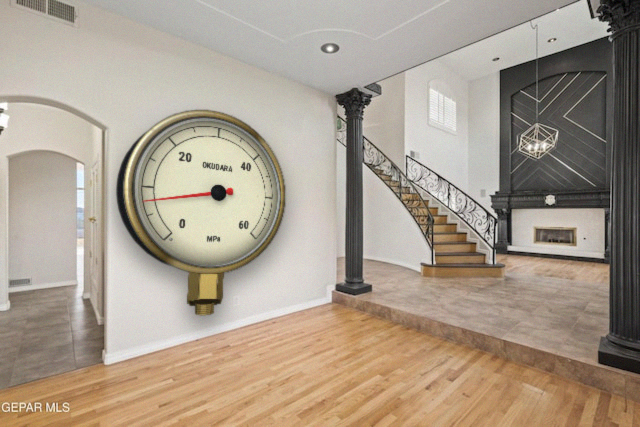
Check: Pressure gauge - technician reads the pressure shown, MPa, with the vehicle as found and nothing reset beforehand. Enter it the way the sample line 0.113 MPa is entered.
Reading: 7.5 MPa
